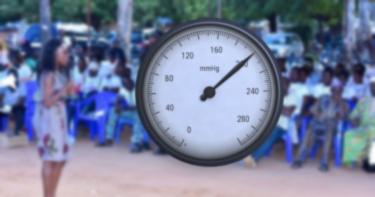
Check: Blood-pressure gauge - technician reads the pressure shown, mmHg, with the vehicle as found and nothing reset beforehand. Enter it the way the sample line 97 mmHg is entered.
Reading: 200 mmHg
